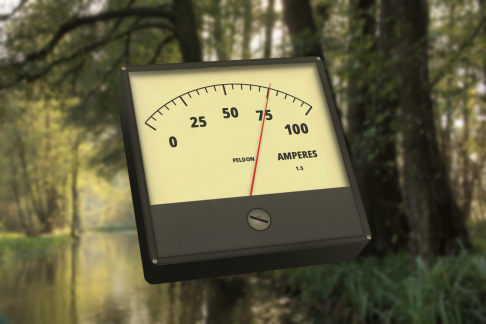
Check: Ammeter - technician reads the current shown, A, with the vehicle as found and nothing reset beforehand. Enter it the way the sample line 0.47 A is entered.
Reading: 75 A
